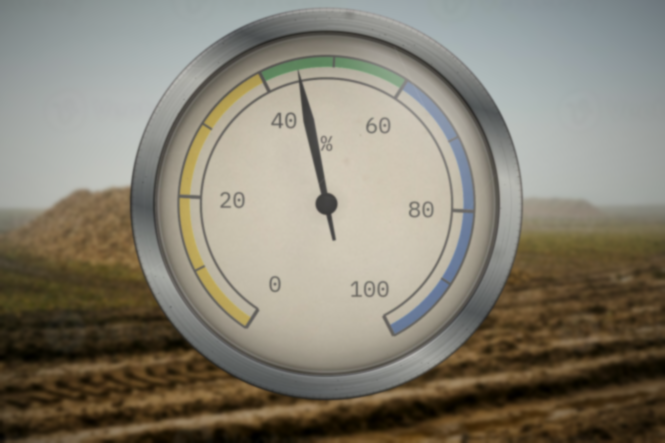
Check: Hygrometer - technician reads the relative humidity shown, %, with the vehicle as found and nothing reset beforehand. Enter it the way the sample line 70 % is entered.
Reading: 45 %
